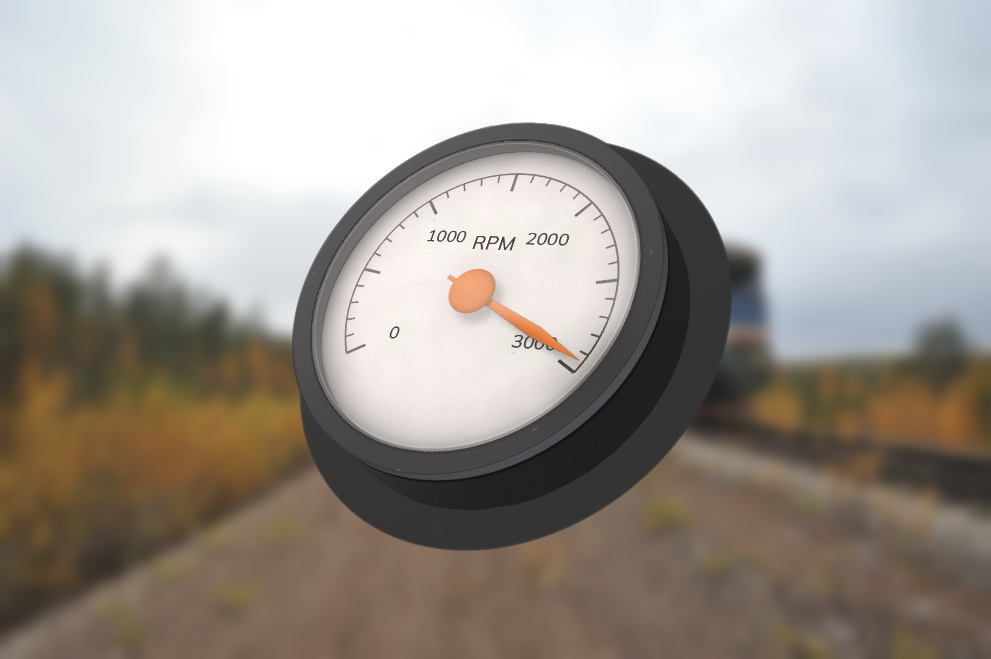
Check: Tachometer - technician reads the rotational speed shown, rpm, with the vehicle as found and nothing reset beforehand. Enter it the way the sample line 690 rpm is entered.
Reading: 2950 rpm
